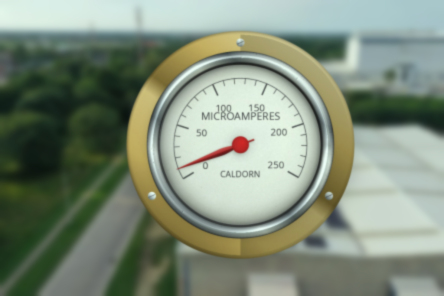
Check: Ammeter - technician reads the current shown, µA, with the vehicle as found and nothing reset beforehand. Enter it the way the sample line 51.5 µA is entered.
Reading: 10 µA
